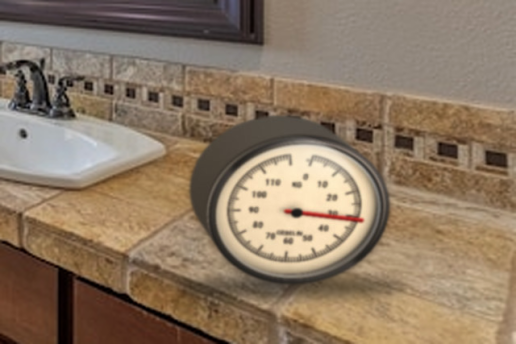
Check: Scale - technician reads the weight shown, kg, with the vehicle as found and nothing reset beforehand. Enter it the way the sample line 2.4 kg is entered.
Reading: 30 kg
